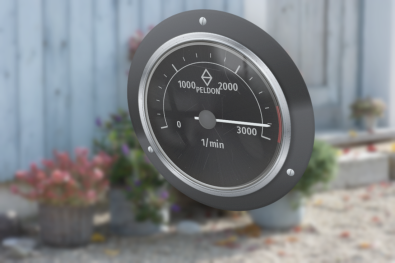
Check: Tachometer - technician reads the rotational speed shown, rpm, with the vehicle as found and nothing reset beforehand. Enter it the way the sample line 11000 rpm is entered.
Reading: 2800 rpm
